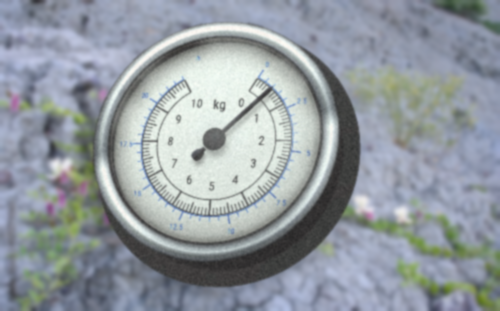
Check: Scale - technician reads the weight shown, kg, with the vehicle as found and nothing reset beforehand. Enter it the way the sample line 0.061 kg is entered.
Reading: 0.5 kg
